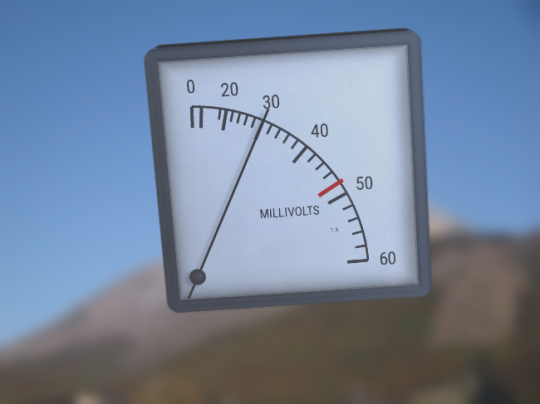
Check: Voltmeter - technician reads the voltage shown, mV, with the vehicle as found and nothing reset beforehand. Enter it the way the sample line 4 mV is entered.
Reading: 30 mV
